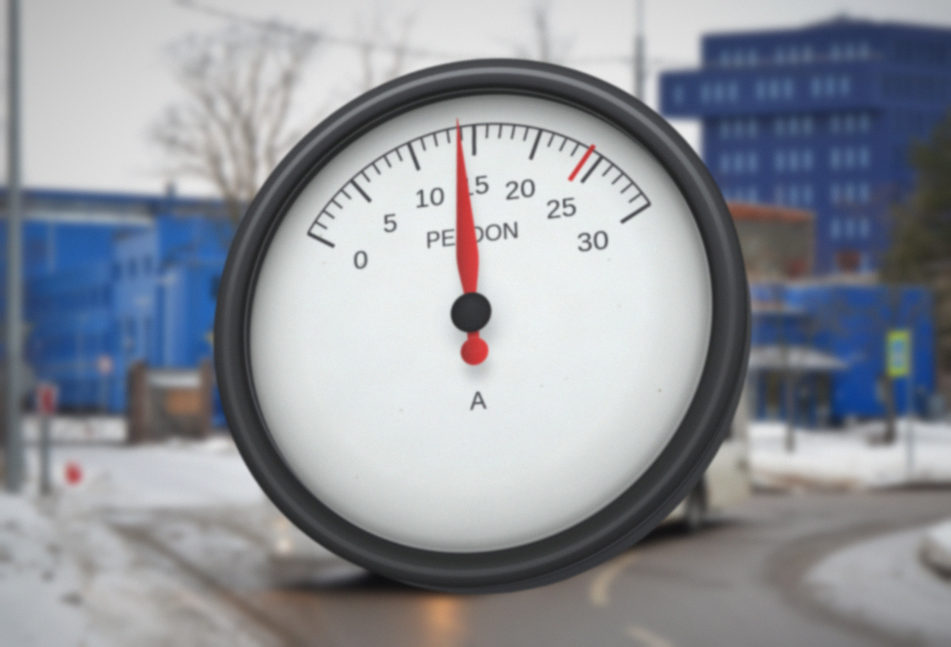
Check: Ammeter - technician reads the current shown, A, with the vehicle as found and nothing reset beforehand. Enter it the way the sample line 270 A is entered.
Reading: 14 A
